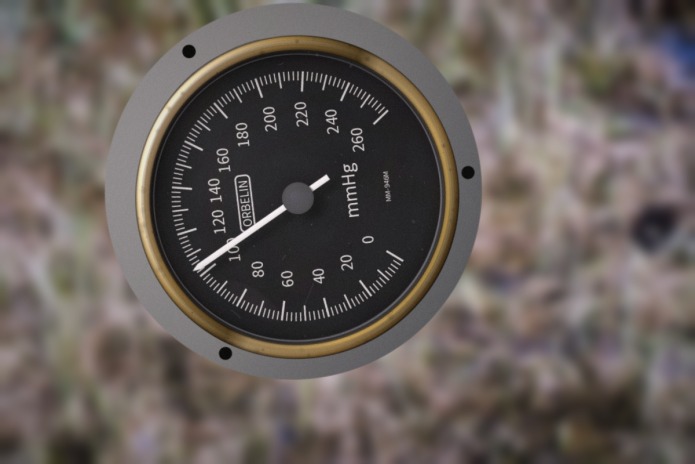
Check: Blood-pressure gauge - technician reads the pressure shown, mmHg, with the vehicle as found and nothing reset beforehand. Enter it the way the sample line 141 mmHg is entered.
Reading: 104 mmHg
